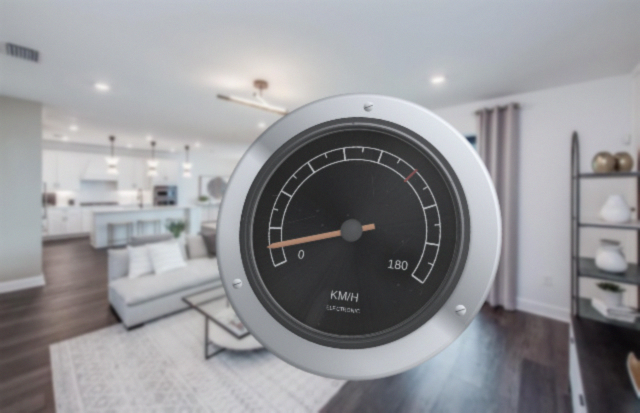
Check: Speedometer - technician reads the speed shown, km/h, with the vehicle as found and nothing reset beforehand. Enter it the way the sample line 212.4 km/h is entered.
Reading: 10 km/h
